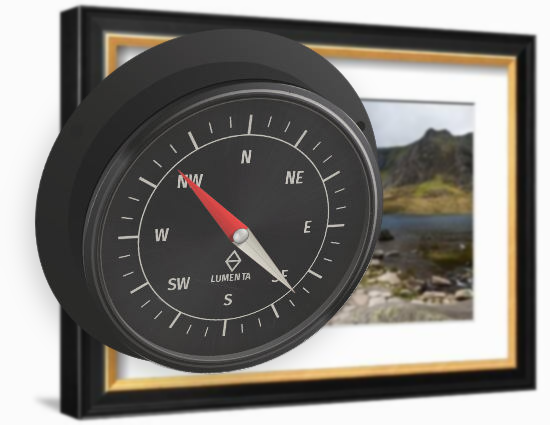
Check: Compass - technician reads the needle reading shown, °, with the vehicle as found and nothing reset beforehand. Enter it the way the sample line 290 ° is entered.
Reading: 315 °
